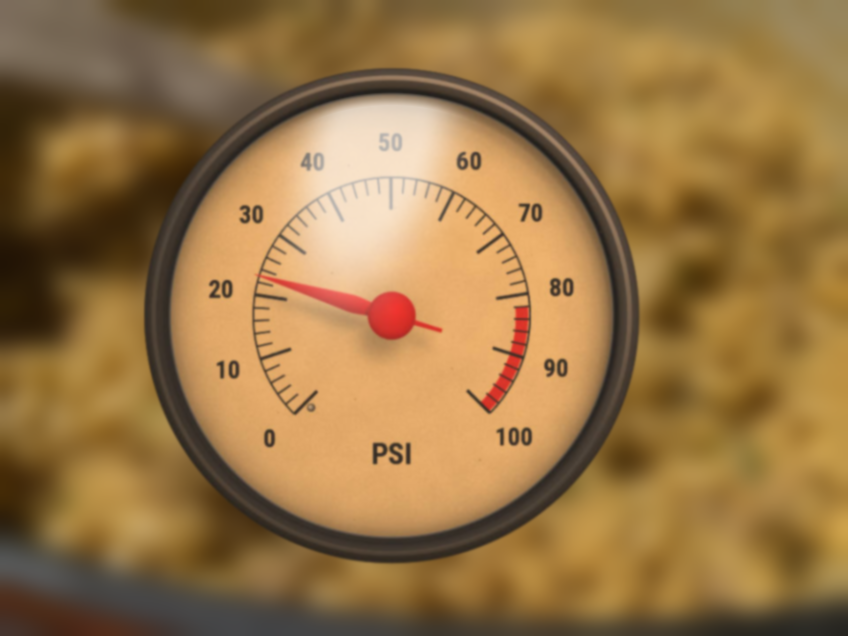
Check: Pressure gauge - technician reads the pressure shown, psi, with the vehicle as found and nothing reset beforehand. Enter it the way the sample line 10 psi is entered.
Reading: 23 psi
